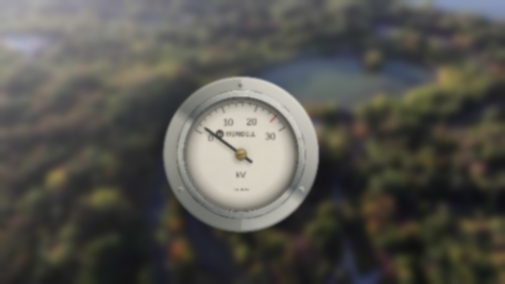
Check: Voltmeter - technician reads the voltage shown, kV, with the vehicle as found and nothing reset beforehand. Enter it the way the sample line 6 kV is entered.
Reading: 2 kV
